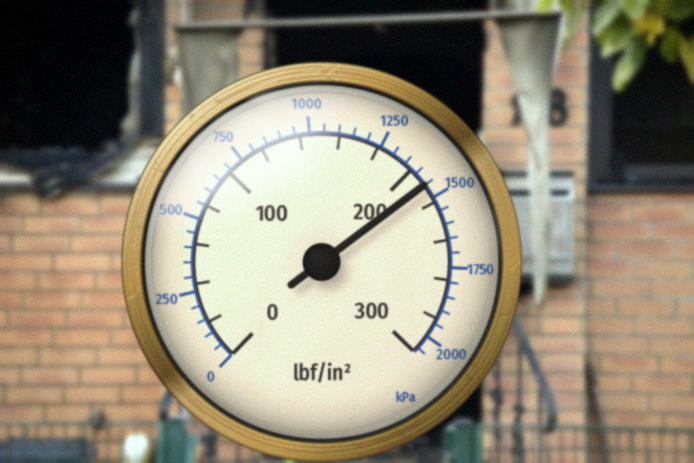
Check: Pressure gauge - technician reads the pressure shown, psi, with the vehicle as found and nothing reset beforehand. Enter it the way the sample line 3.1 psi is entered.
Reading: 210 psi
